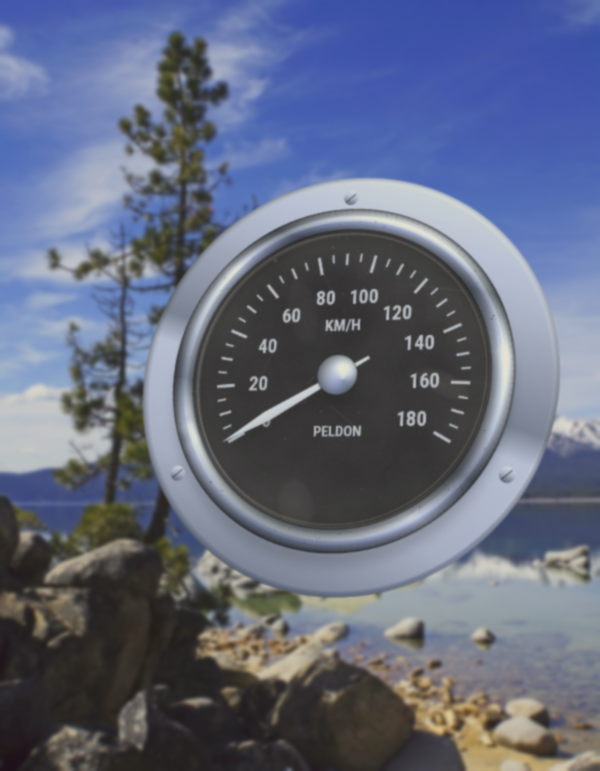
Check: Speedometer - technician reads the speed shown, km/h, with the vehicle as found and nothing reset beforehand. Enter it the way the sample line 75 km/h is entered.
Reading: 0 km/h
